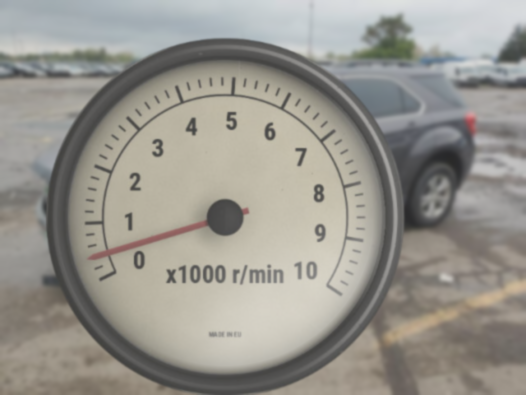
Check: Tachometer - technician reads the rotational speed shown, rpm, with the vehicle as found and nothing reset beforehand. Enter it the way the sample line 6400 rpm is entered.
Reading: 400 rpm
